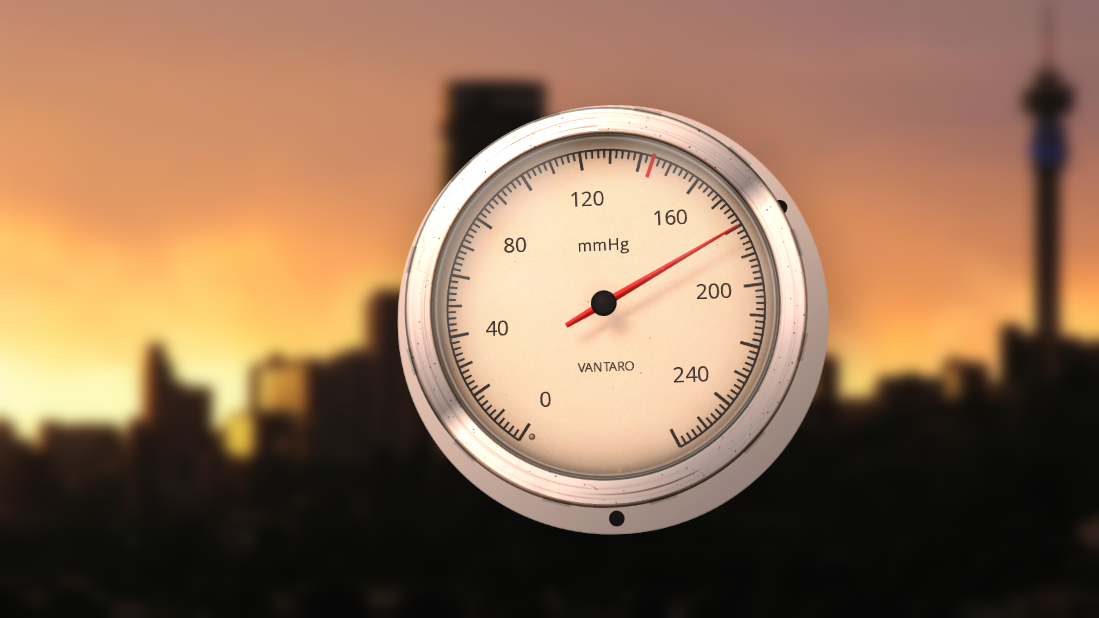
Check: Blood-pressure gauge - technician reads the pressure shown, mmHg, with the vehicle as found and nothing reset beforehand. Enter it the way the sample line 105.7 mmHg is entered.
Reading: 180 mmHg
